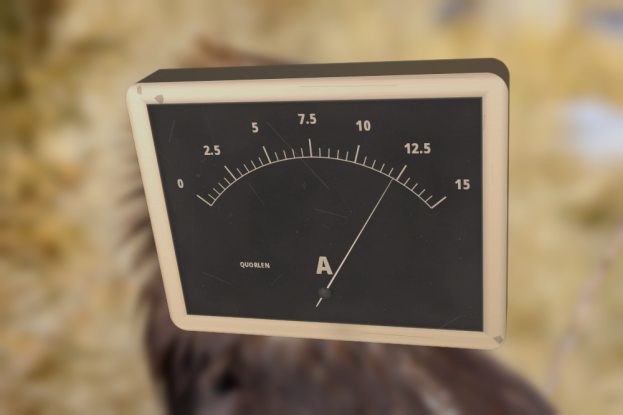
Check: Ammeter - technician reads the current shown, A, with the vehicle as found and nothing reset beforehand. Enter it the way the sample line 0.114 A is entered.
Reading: 12.25 A
